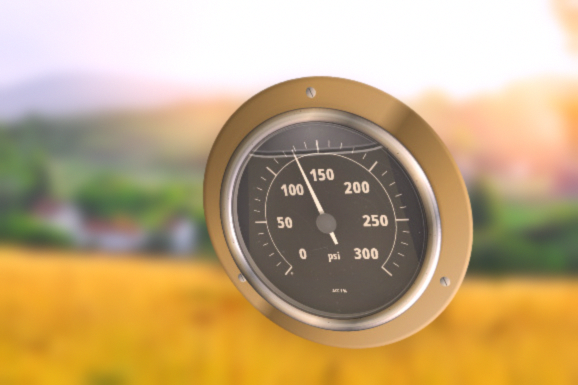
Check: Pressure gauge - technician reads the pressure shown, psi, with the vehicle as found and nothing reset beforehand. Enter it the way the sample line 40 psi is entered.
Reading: 130 psi
